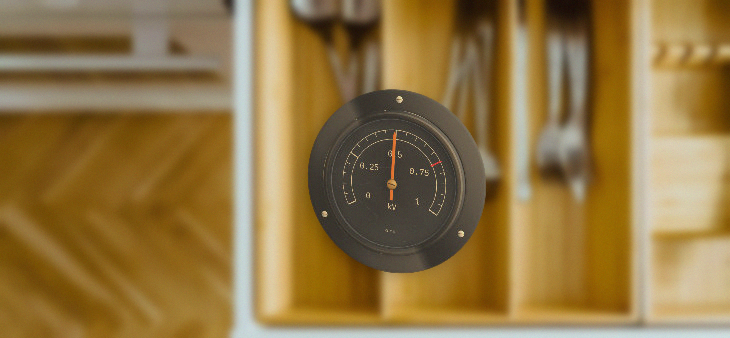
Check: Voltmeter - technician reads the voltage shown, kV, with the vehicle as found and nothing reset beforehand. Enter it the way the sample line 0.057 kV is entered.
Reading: 0.5 kV
